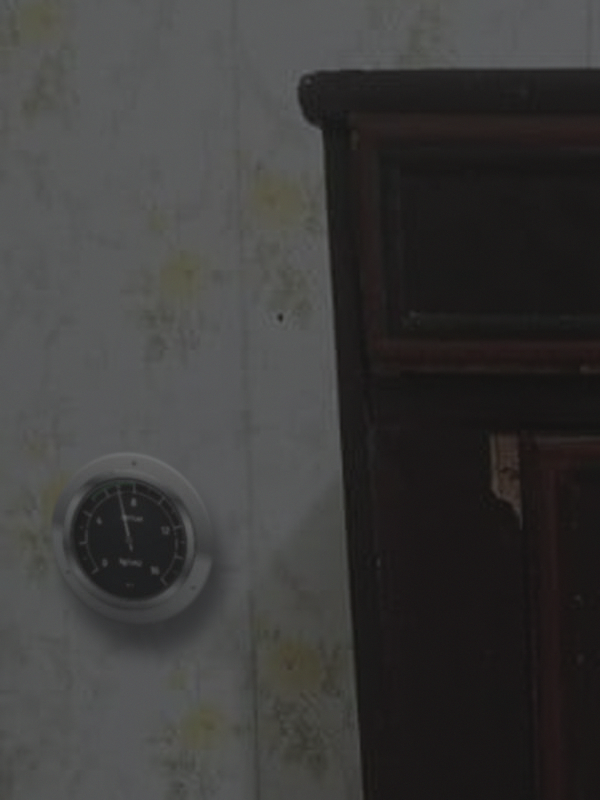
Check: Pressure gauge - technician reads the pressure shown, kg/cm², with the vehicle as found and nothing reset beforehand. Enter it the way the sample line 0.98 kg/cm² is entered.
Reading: 7 kg/cm²
